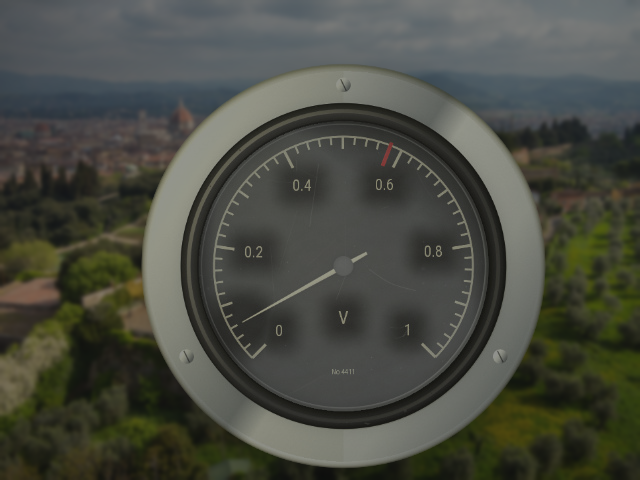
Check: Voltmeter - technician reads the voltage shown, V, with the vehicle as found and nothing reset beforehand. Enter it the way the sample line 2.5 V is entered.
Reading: 0.06 V
